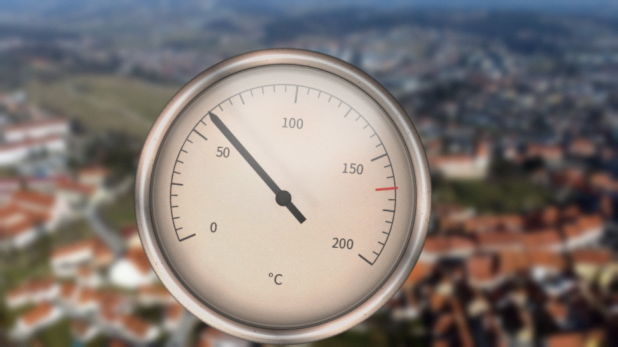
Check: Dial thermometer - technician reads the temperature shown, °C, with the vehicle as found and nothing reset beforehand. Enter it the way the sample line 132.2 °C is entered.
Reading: 60 °C
